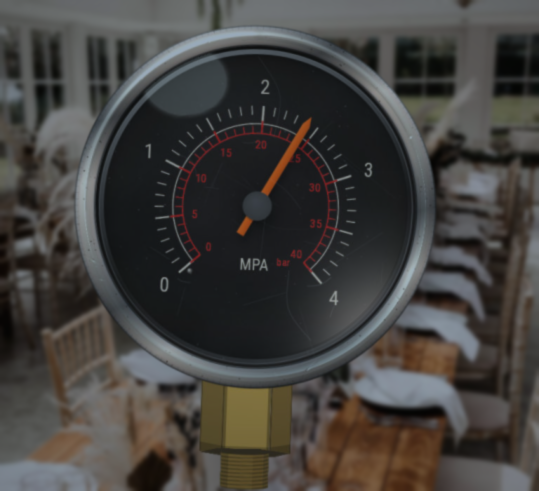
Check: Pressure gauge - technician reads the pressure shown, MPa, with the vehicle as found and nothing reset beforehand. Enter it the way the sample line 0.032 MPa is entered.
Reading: 2.4 MPa
